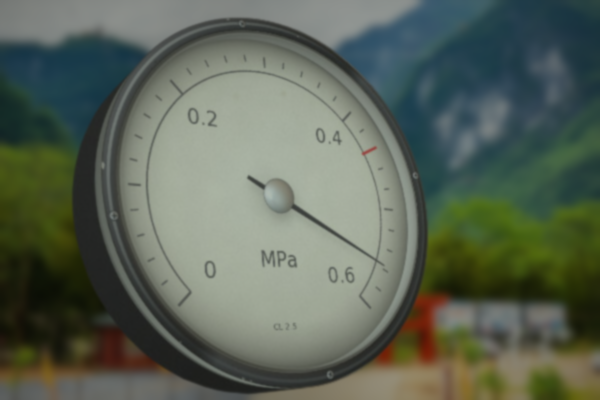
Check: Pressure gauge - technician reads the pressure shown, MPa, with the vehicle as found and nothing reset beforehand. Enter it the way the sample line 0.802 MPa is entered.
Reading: 0.56 MPa
